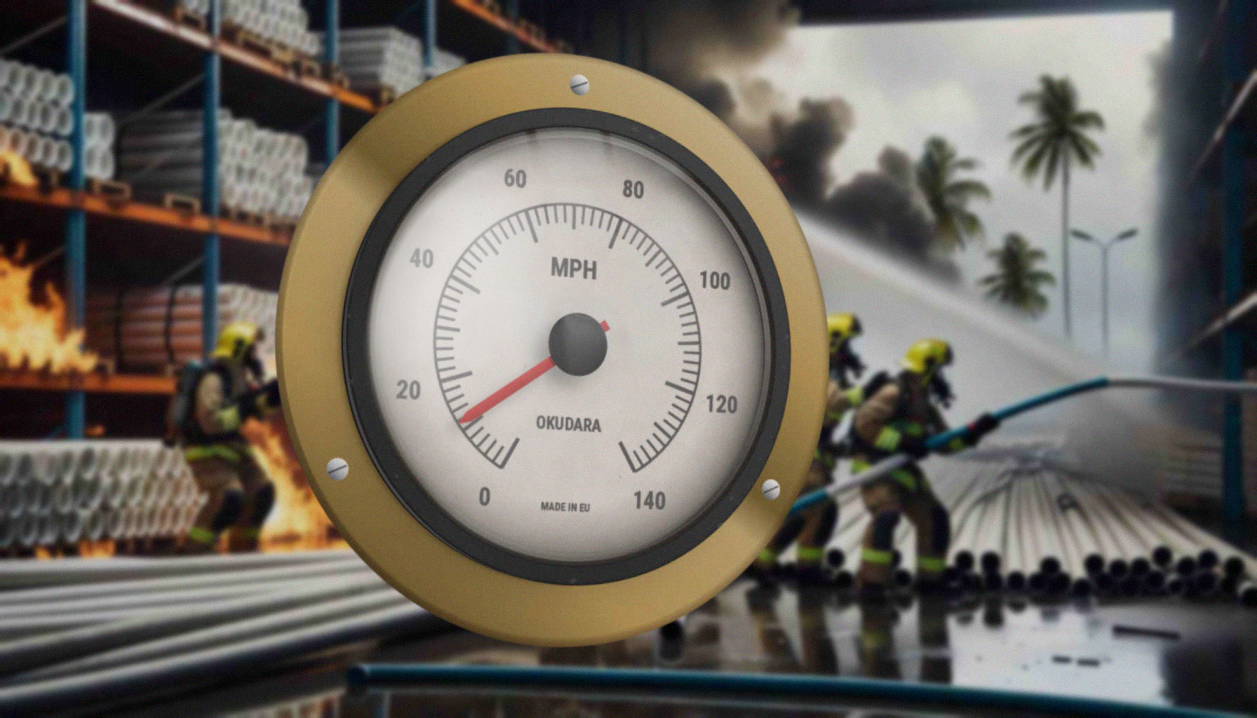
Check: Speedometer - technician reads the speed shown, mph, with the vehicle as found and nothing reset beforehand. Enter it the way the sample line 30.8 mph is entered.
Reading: 12 mph
